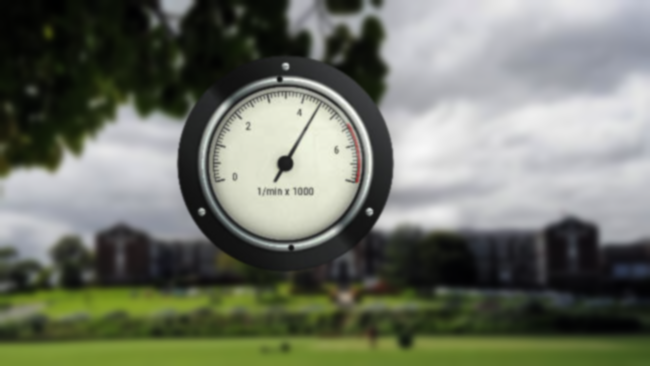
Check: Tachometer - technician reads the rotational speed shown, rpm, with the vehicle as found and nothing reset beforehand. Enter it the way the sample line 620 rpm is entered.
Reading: 4500 rpm
